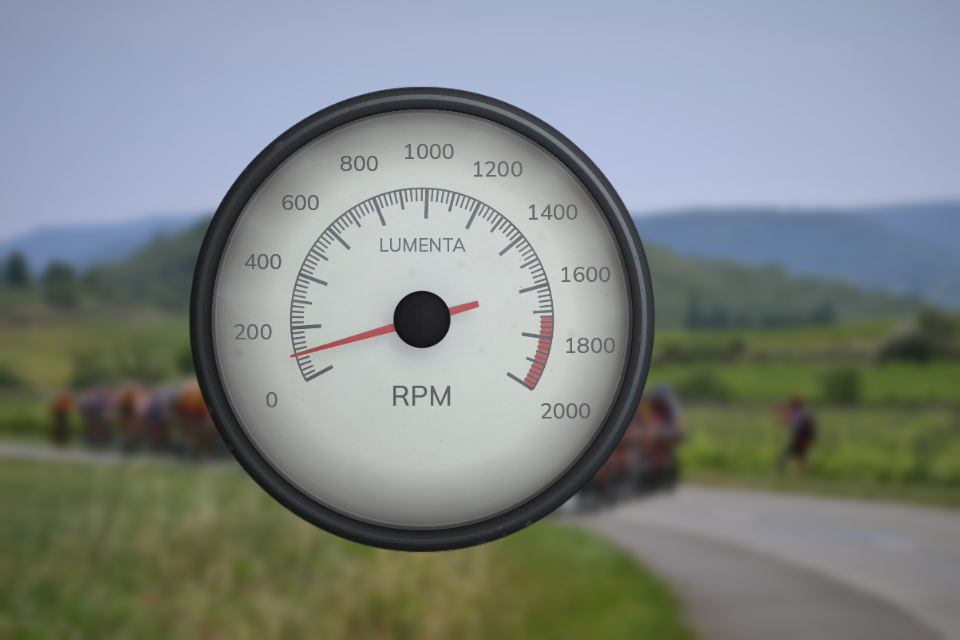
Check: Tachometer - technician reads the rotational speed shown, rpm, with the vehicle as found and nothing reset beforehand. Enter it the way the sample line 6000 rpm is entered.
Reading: 100 rpm
